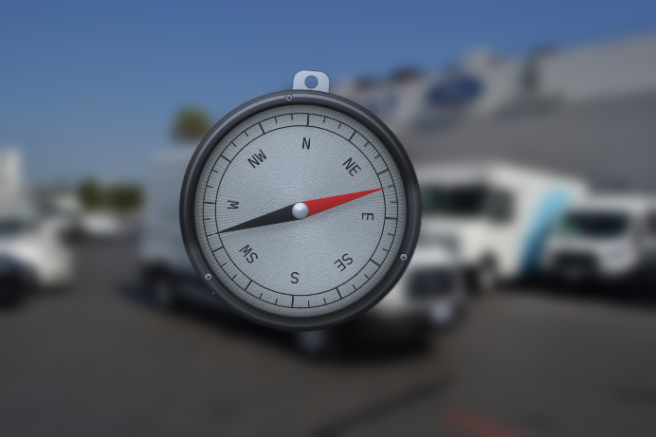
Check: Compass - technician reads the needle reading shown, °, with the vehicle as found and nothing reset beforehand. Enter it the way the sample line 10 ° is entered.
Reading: 70 °
